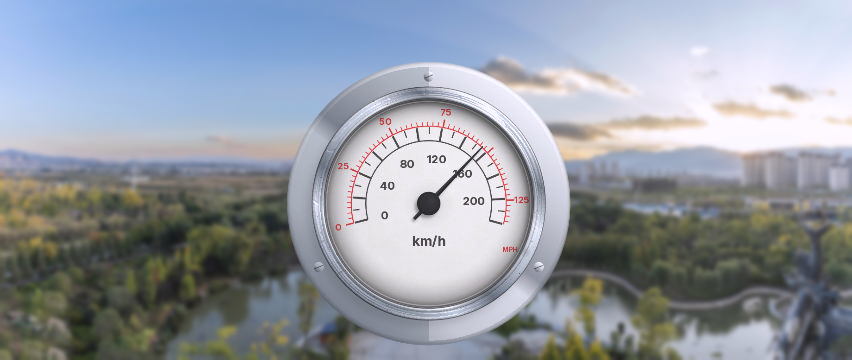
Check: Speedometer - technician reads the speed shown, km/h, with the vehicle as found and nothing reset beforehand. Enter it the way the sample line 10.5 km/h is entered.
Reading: 155 km/h
